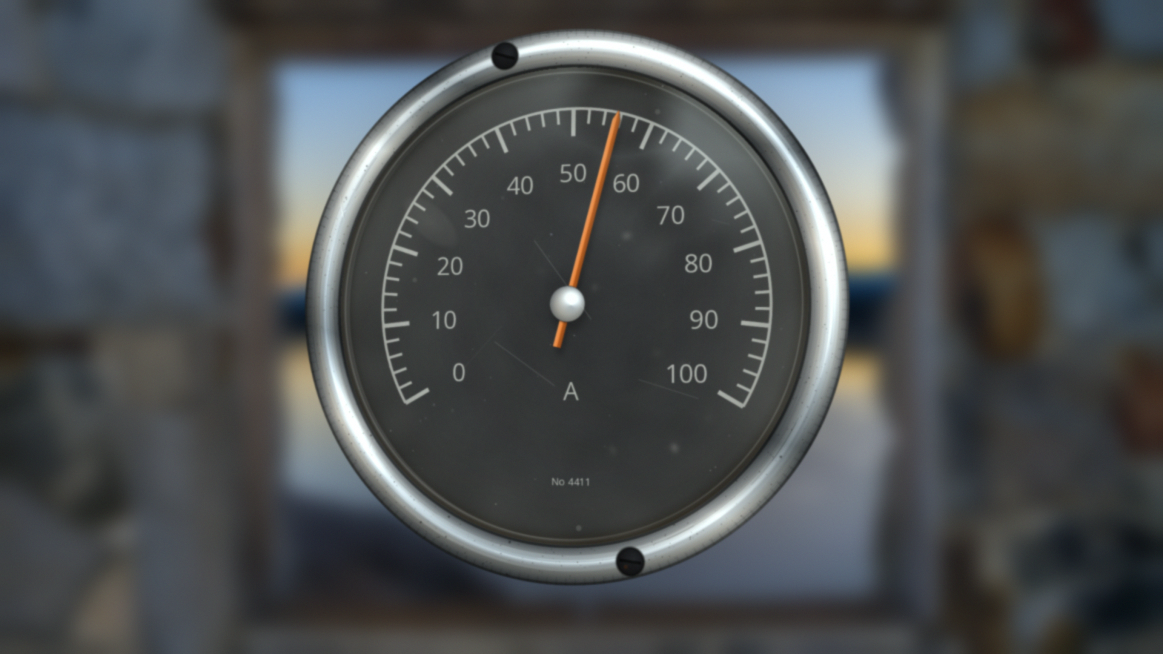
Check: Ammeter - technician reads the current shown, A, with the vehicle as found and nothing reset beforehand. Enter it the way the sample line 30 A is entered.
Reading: 56 A
